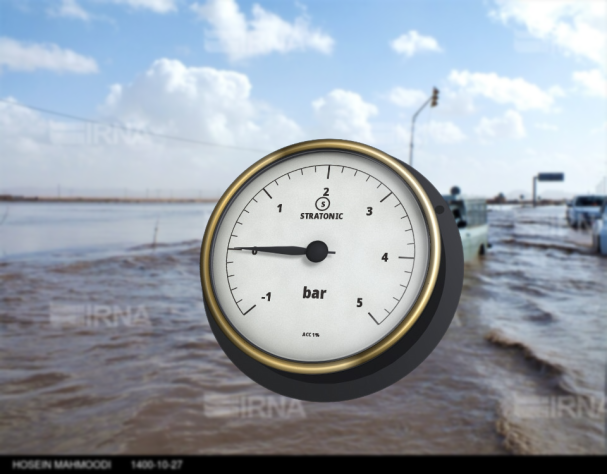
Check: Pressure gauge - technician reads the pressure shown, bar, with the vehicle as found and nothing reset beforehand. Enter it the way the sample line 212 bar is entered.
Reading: 0 bar
